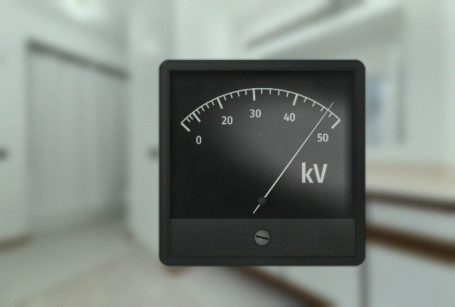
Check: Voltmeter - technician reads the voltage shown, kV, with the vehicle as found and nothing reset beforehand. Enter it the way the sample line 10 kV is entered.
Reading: 47 kV
